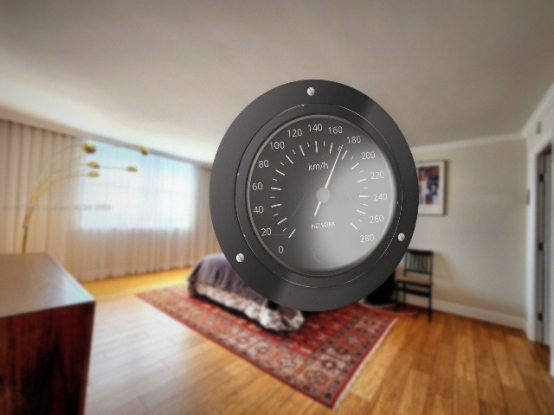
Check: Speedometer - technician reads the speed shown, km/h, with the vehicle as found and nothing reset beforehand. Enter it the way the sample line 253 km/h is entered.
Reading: 170 km/h
